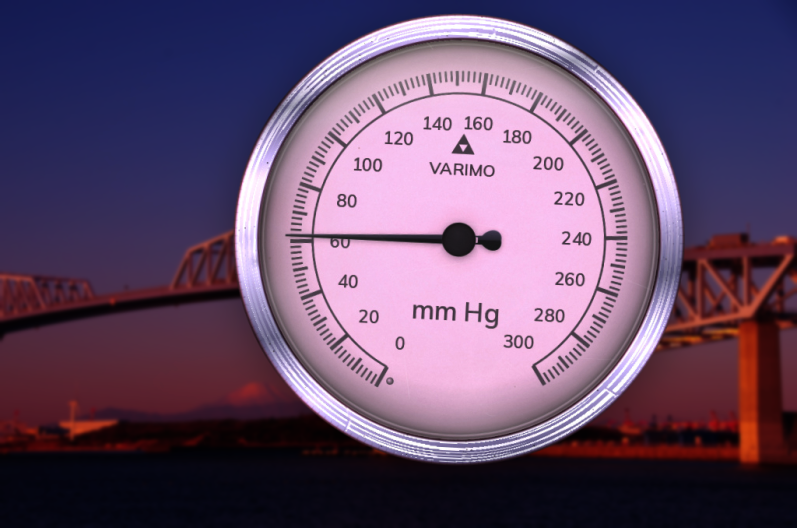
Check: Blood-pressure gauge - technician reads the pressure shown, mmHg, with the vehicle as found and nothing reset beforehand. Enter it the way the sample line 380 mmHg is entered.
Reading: 62 mmHg
